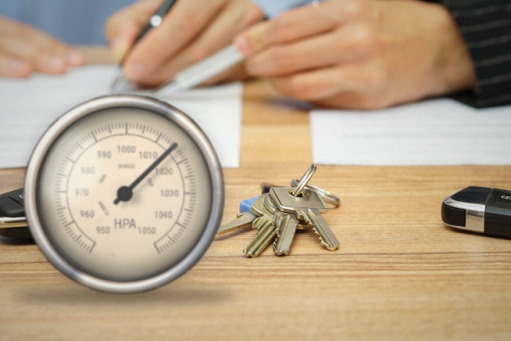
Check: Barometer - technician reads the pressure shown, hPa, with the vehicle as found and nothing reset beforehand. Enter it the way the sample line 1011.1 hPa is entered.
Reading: 1015 hPa
